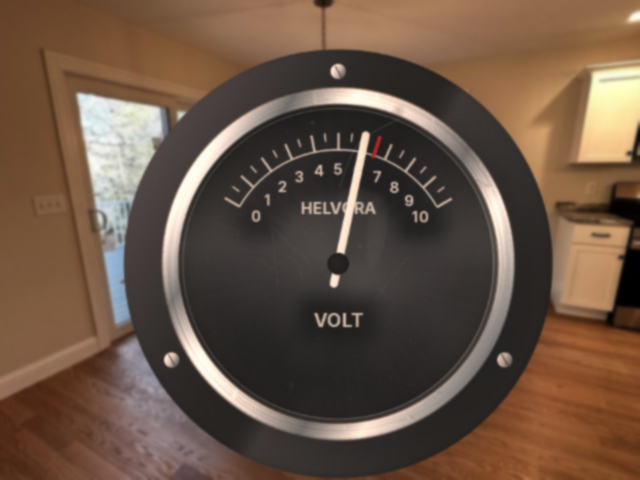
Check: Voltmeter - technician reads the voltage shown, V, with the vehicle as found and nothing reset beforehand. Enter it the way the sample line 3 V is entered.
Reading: 6 V
